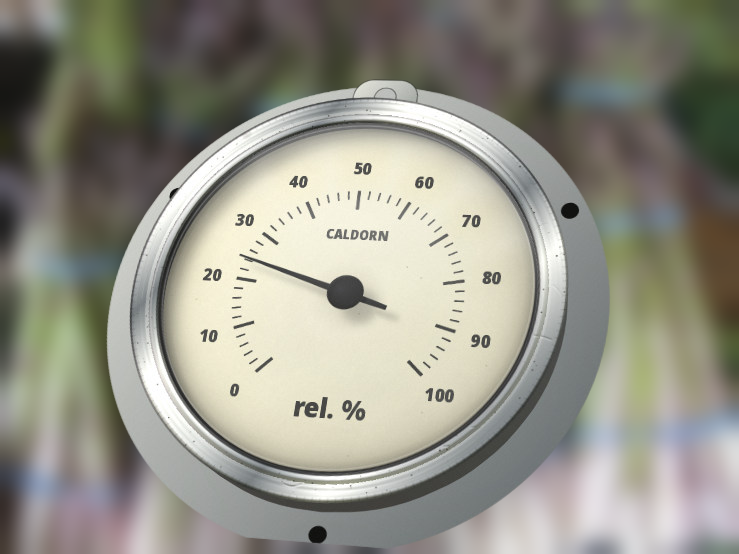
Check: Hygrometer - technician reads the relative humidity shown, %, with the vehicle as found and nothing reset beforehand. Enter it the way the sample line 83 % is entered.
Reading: 24 %
